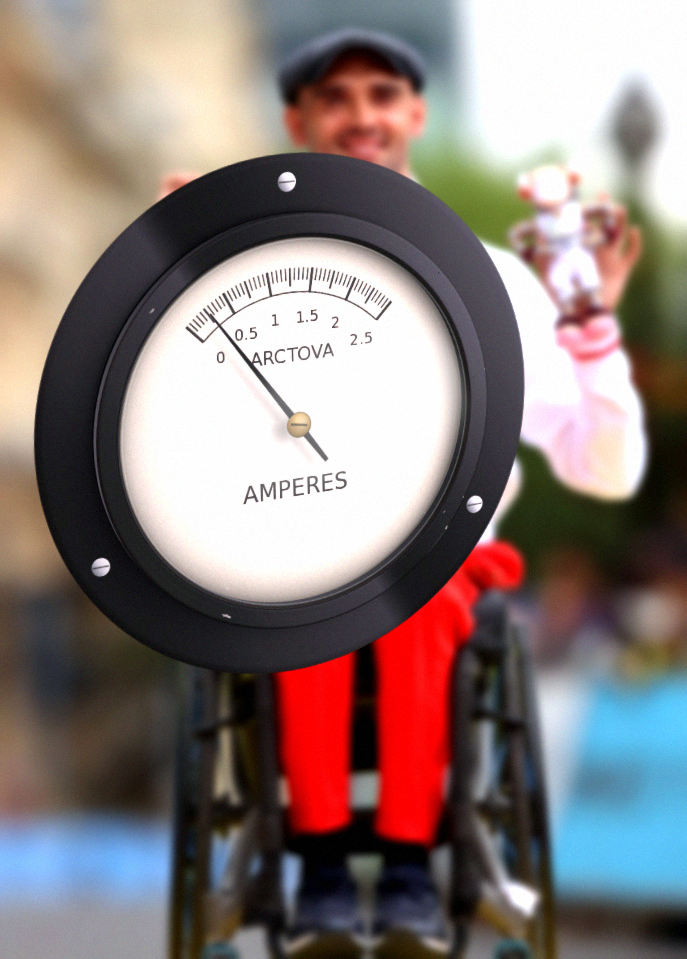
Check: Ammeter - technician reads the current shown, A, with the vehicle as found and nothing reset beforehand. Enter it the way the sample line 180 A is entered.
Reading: 0.25 A
